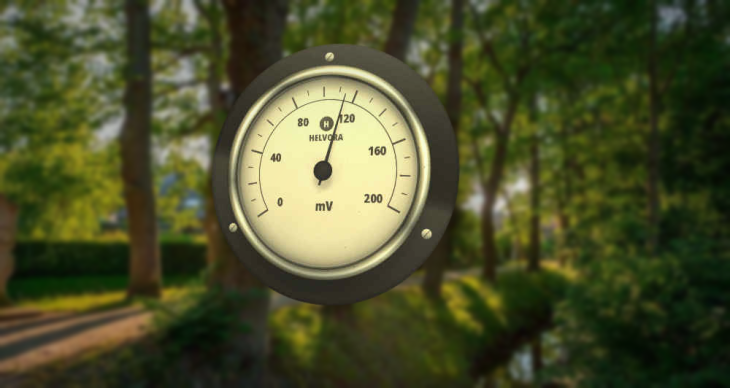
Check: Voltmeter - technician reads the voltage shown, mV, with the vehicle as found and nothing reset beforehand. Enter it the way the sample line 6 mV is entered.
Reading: 115 mV
